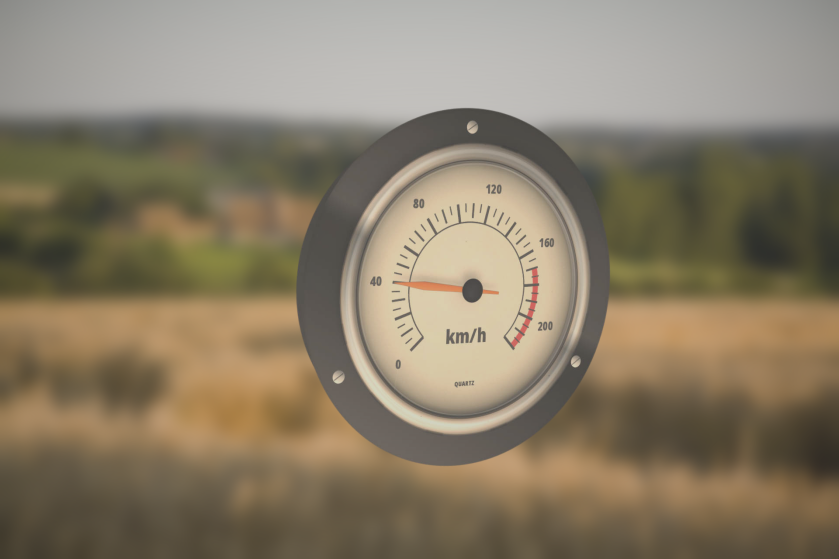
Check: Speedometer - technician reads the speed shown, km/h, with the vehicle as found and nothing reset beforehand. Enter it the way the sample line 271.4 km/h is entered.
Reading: 40 km/h
